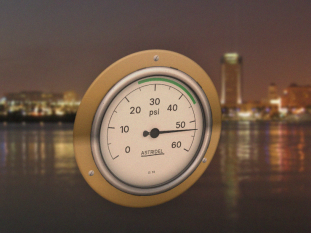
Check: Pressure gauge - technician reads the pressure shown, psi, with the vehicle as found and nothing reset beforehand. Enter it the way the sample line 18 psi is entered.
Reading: 52.5 psi
